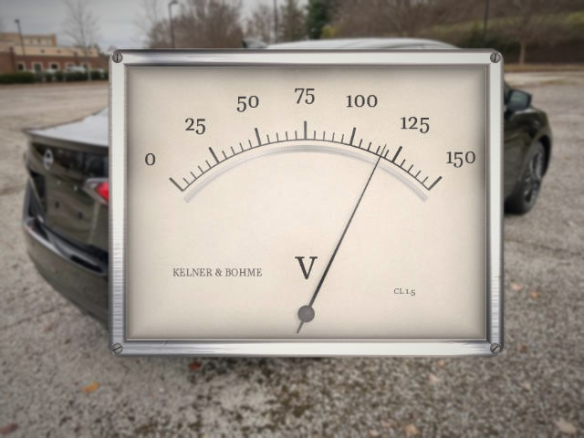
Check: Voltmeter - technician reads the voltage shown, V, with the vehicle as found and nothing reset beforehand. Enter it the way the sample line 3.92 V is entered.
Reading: 117.5 V
